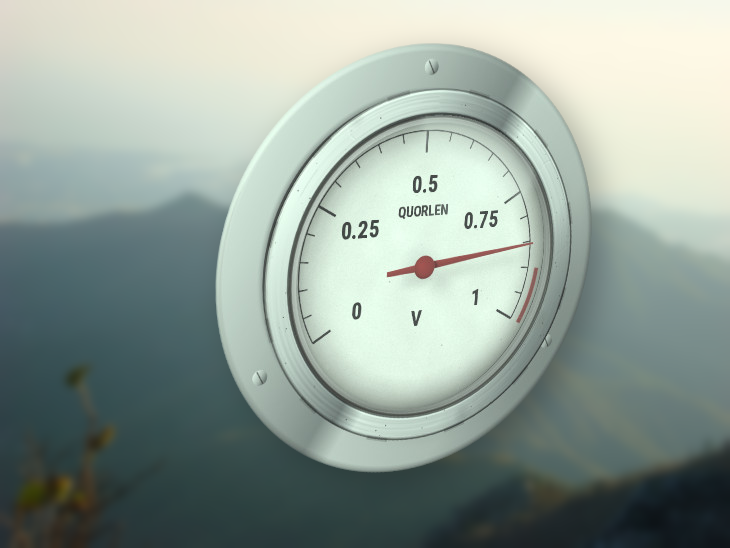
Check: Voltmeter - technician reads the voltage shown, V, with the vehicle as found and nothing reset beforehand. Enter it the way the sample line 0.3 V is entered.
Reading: 0.85 V
